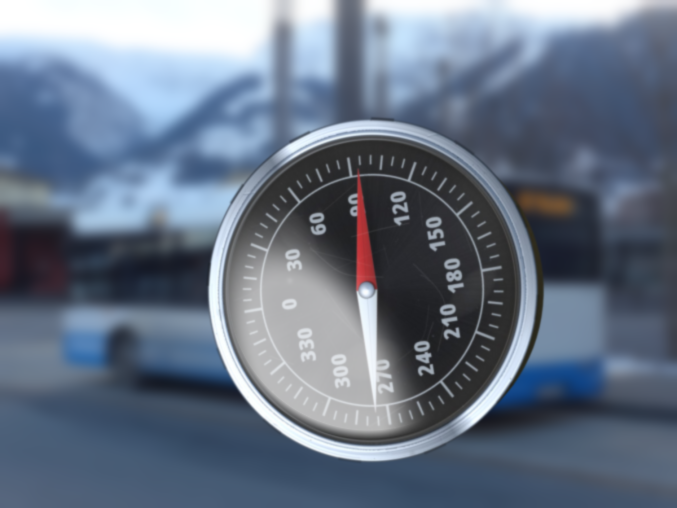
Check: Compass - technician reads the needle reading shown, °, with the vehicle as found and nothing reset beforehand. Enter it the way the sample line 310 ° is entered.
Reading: 95 °
